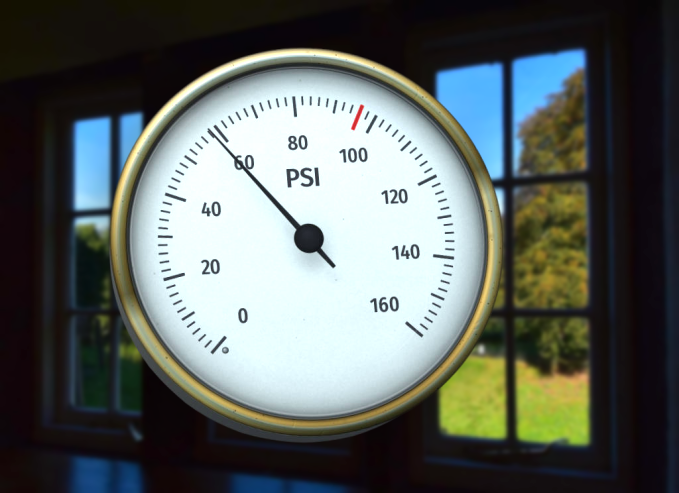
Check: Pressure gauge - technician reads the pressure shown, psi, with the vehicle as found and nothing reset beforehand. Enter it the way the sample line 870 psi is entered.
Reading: 58 psi
